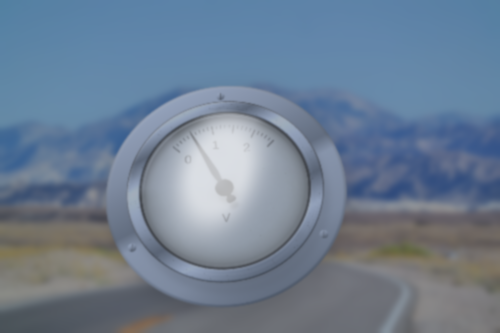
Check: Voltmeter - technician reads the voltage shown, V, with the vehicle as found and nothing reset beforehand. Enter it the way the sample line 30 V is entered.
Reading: 0.5 V
